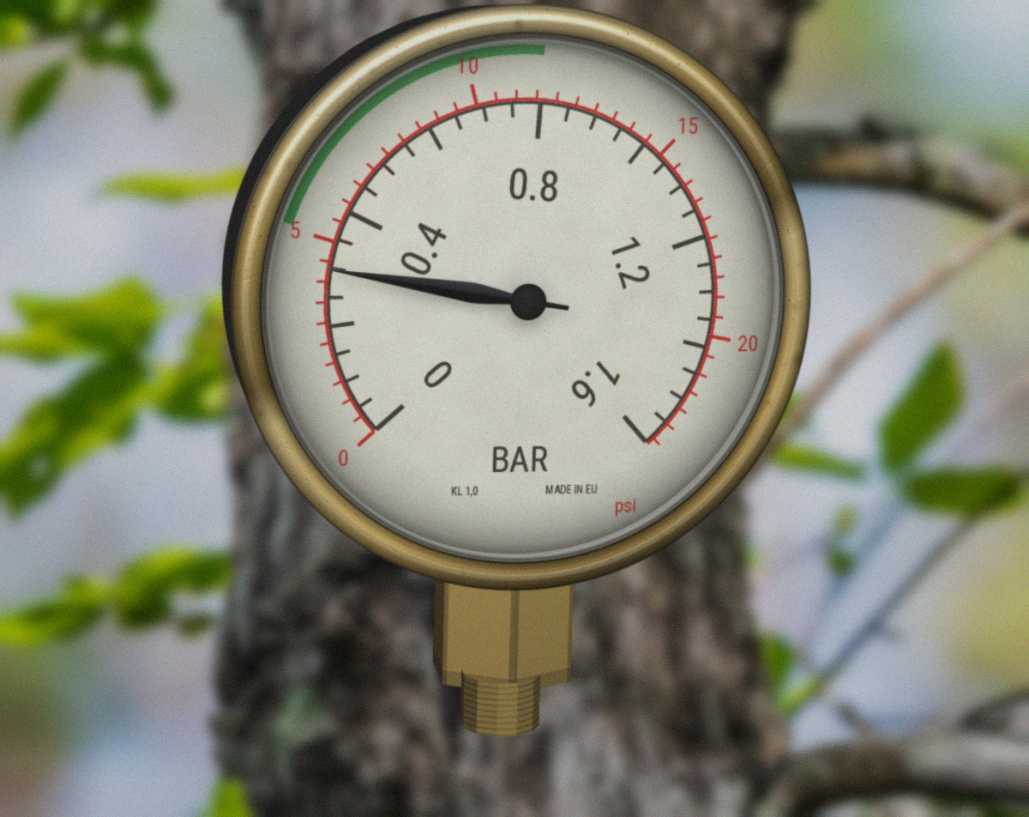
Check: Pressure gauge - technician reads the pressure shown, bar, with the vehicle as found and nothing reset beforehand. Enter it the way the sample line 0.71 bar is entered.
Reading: 0.3 bar
